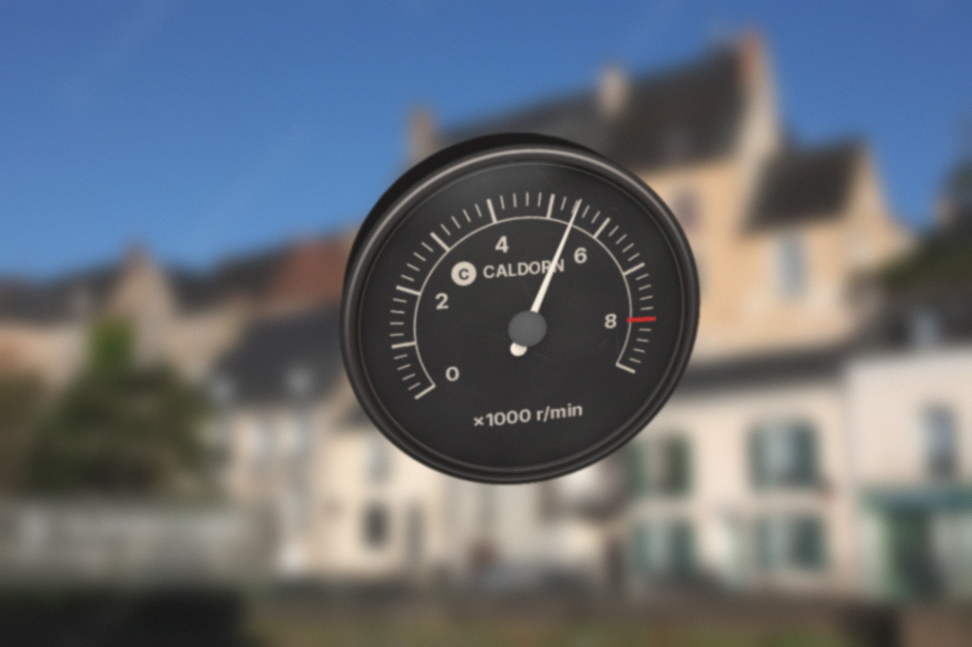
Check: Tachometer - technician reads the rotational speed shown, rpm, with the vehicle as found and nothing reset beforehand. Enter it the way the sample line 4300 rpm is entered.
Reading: 5400 rpm
